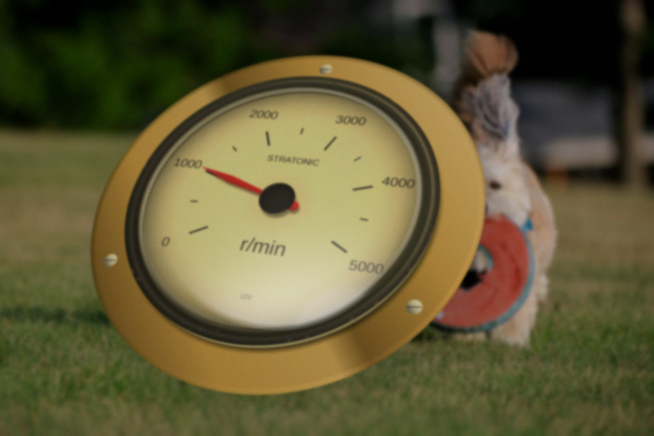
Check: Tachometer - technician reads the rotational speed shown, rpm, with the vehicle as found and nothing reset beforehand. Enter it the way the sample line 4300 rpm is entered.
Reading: 1000 rpm
